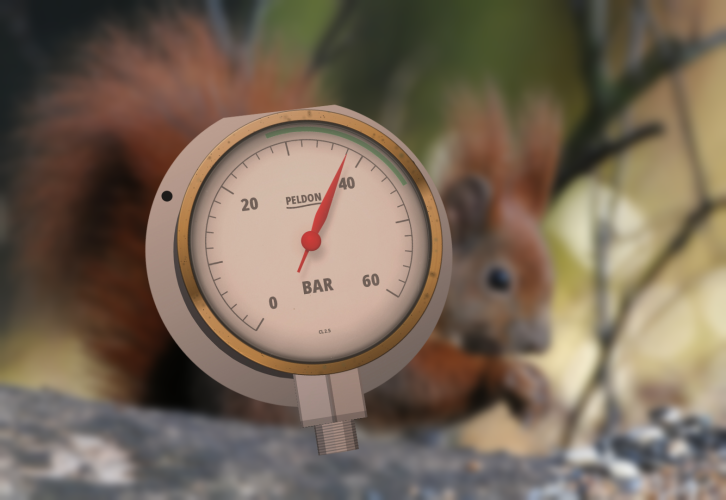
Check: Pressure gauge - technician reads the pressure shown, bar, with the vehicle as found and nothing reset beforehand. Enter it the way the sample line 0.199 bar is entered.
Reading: 38 bar
